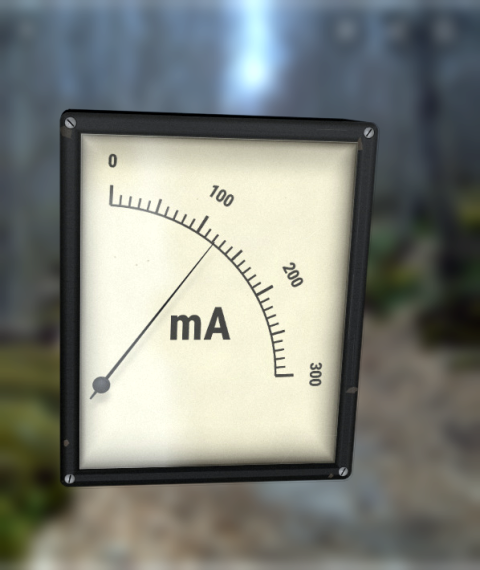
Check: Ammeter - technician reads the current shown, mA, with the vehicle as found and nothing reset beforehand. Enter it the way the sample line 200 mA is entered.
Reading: 120 mA
